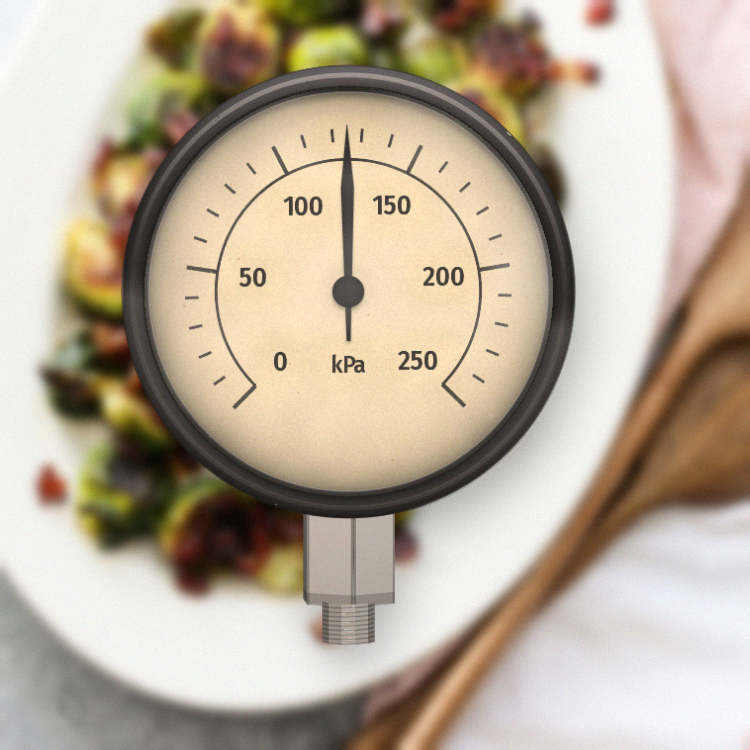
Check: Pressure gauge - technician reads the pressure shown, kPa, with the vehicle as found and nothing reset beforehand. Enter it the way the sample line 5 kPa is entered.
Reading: 125 kPa
